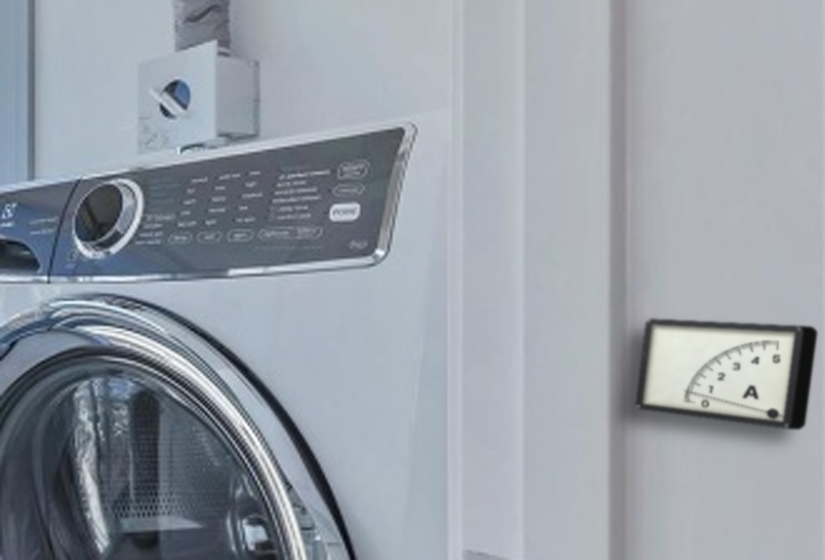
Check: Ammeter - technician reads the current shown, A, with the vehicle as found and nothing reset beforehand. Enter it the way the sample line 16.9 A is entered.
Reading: 0.5 A
